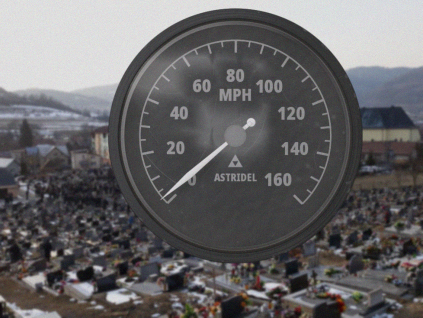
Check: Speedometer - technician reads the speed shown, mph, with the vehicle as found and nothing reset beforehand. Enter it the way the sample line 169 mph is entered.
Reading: 2.5 mph
